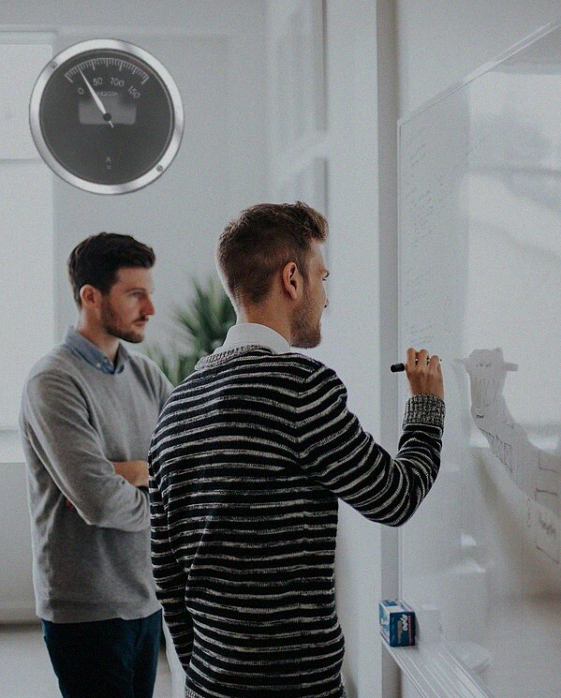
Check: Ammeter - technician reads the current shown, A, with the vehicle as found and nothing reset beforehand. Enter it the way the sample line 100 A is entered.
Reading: 25 A
